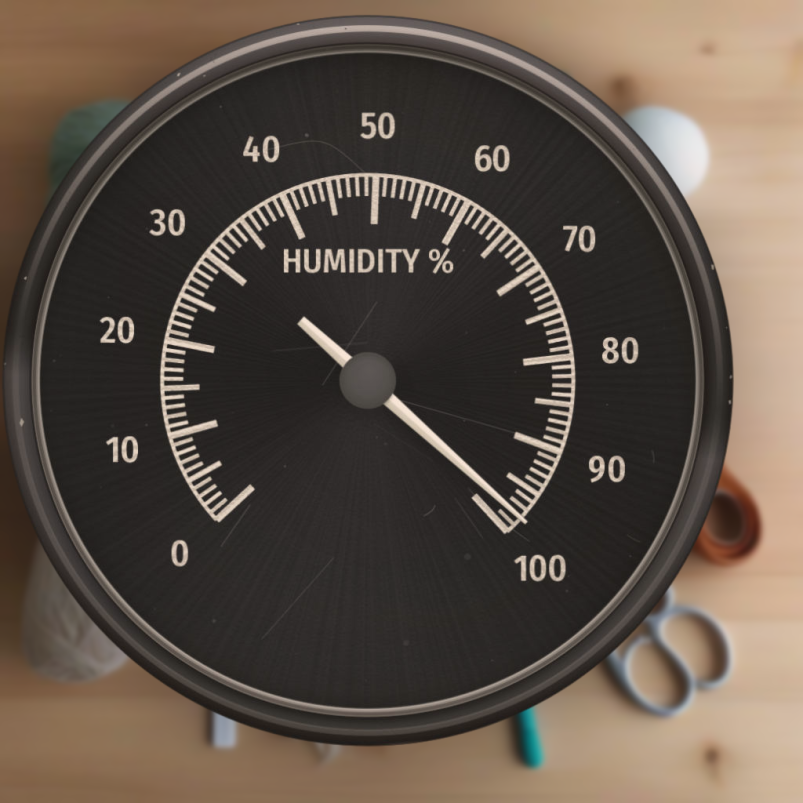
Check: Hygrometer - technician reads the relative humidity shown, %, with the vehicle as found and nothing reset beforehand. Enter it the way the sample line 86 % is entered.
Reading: 98 %
